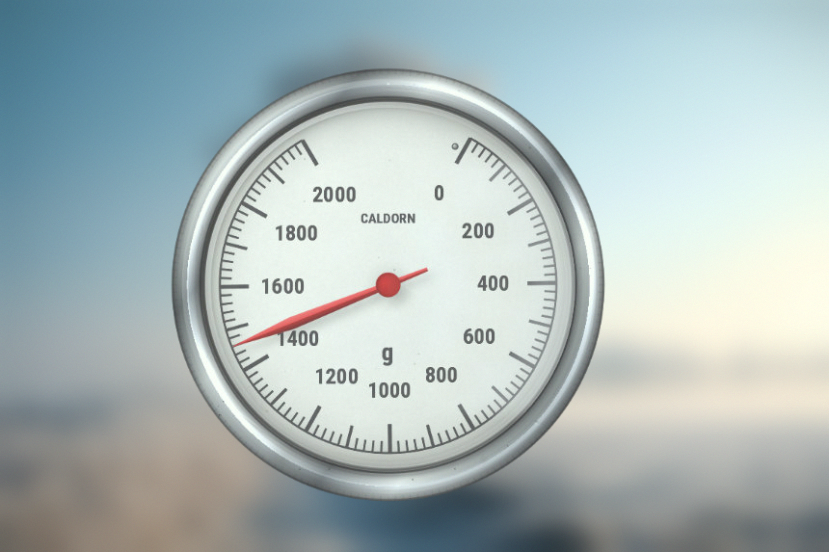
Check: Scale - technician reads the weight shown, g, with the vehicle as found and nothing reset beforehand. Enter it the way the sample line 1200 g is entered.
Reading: 1460 g
